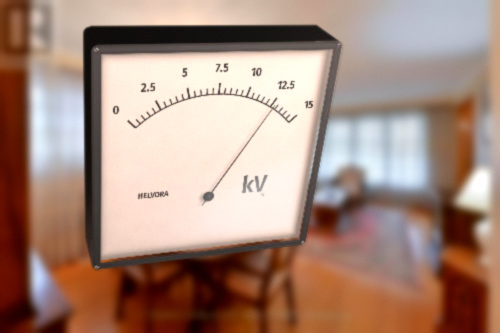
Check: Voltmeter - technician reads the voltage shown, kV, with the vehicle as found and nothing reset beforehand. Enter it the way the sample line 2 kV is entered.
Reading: 12.5 kV
